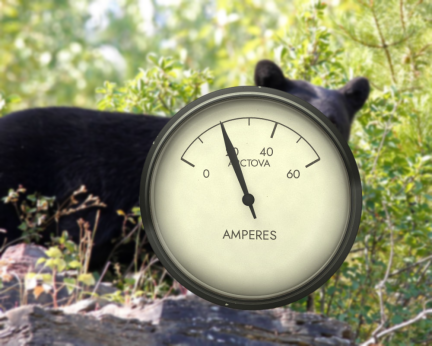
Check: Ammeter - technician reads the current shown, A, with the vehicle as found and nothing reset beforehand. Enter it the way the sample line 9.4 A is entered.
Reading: 20 A
